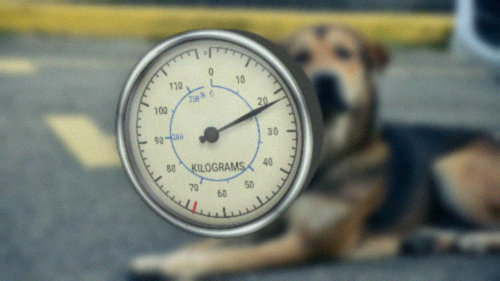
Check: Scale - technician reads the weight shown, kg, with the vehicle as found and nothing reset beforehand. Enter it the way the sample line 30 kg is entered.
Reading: 22 kg
